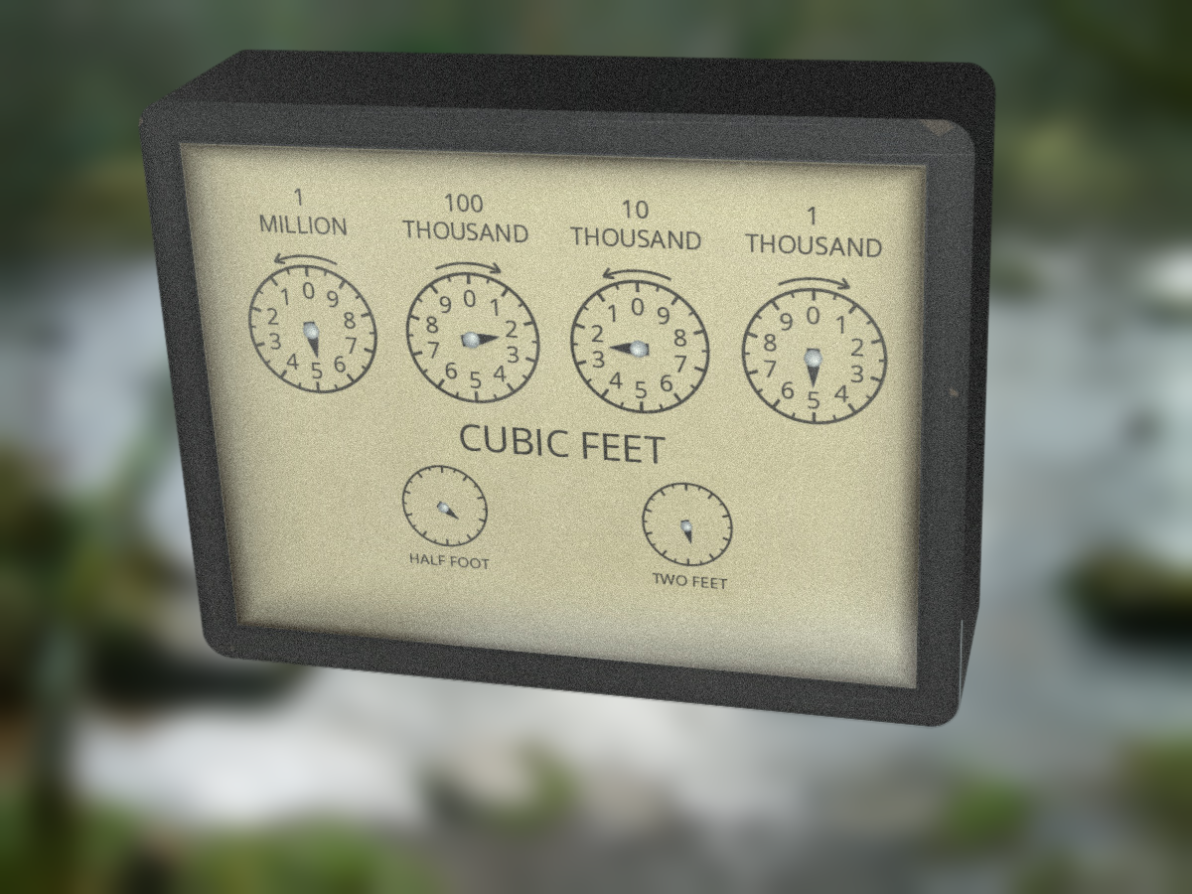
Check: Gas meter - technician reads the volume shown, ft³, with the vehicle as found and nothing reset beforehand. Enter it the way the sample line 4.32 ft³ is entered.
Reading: 522500 ft³
